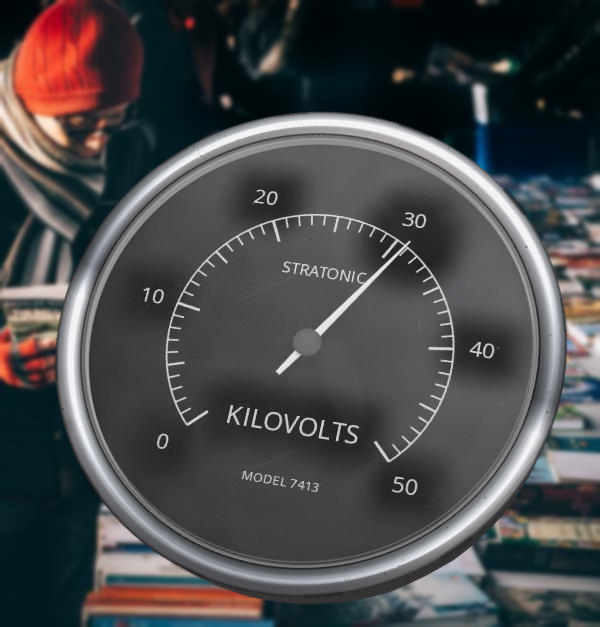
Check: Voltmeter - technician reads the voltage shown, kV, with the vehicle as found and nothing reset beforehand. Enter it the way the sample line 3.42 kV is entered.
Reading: 31 kV
